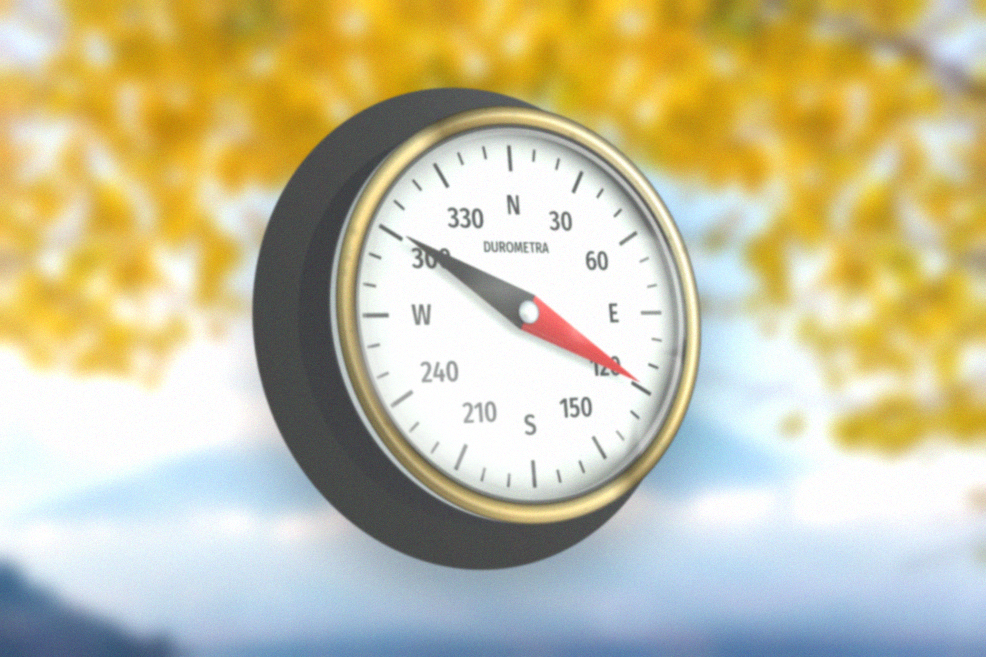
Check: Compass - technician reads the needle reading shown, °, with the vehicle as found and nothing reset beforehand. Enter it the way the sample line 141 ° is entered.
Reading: 120 °
